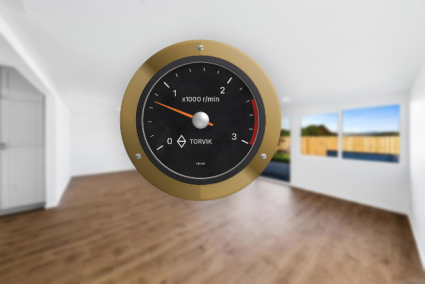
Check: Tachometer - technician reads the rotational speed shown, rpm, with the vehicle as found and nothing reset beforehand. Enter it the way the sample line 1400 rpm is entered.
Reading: 700 rpm
